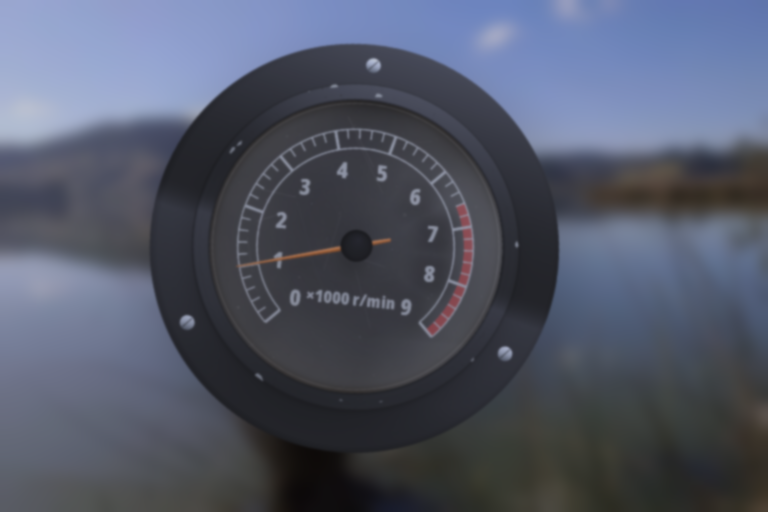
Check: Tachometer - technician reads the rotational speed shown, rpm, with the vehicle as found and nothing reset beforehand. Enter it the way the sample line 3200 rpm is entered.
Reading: 1000 rpm
